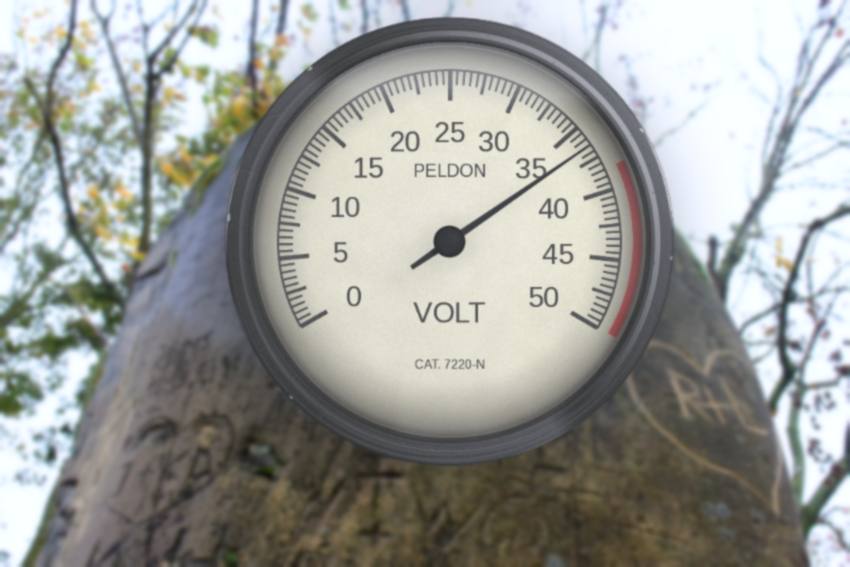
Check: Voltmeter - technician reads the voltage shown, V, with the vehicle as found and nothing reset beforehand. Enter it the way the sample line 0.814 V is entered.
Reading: 36.5 V
